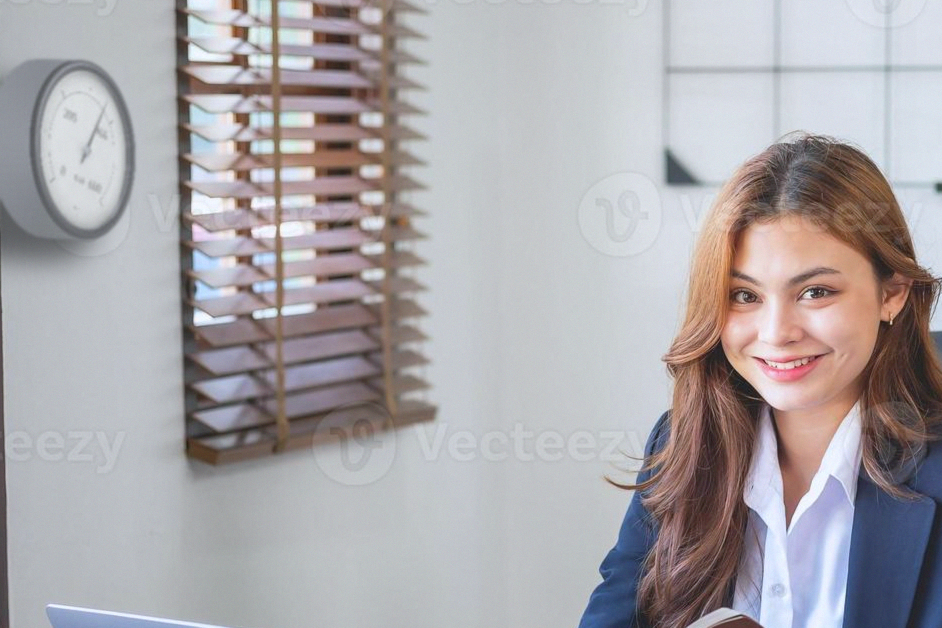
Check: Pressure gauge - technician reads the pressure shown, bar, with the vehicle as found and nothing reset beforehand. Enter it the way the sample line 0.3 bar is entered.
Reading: 350 bar
